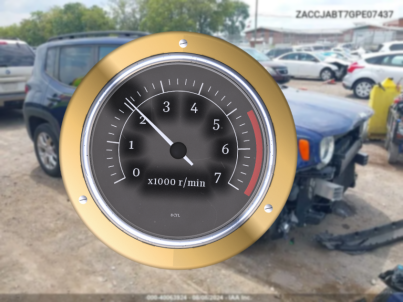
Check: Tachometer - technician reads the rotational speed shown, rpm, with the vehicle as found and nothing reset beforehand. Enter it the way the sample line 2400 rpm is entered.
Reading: 2100 rpm
